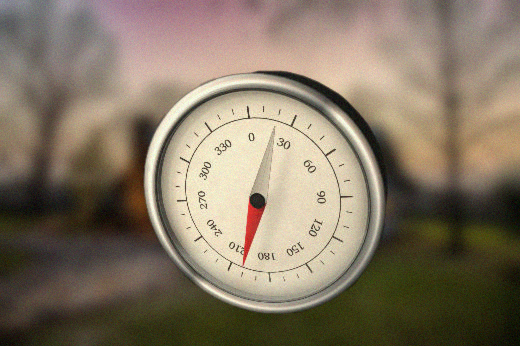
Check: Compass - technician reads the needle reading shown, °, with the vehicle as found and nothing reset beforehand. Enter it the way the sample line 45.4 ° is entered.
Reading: 200 °
